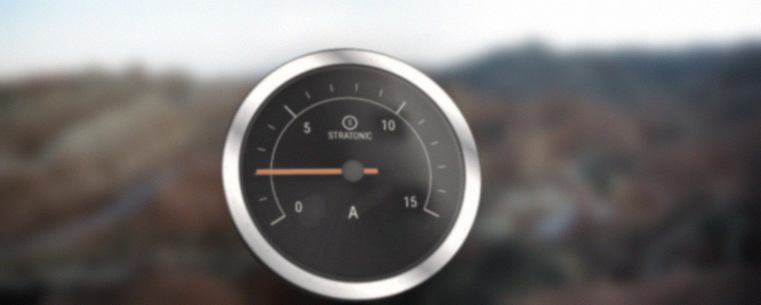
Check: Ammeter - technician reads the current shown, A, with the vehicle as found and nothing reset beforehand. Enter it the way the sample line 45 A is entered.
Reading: 2 A
